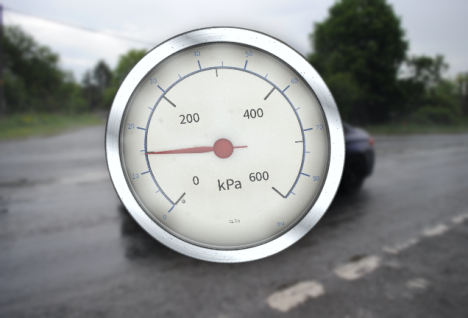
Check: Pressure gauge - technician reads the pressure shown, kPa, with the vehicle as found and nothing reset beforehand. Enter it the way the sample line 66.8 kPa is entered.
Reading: 100 kPa
